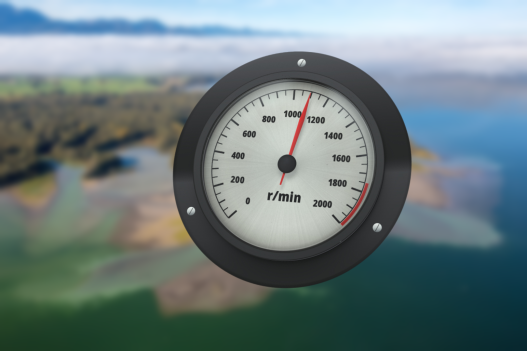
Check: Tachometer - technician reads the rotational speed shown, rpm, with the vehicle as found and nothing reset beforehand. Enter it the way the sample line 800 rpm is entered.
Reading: 1100 rpm
